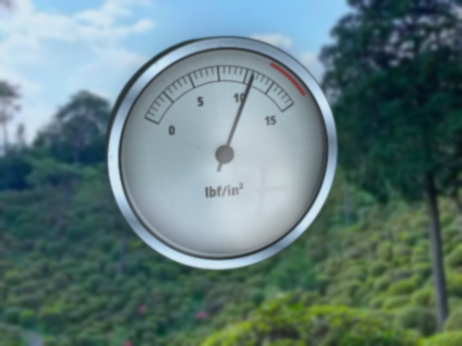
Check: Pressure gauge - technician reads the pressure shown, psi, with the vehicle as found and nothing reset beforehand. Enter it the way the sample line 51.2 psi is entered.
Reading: 10.5 psi
